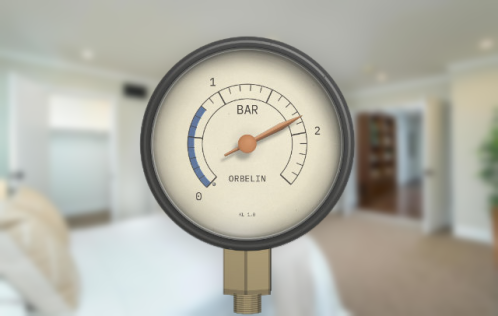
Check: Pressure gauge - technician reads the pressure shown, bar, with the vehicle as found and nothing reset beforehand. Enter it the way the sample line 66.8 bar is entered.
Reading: 1.85 bar
